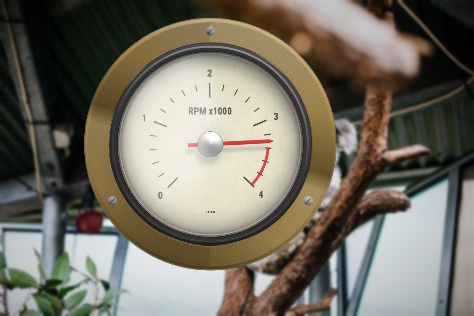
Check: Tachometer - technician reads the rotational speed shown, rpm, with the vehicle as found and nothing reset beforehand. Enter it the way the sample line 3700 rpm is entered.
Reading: 3300 rpm
